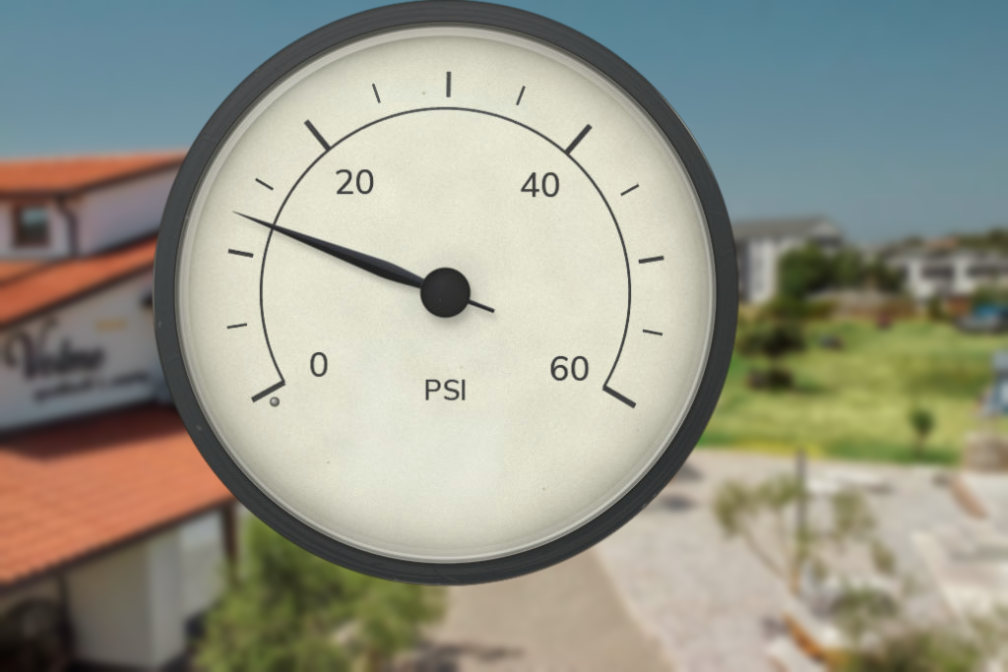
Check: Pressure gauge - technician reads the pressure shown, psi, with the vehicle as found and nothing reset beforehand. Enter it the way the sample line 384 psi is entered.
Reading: 12.5 psi
